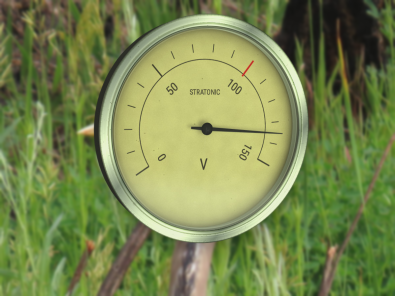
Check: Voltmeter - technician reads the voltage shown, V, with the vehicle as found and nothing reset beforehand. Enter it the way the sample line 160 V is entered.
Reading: 135 V
